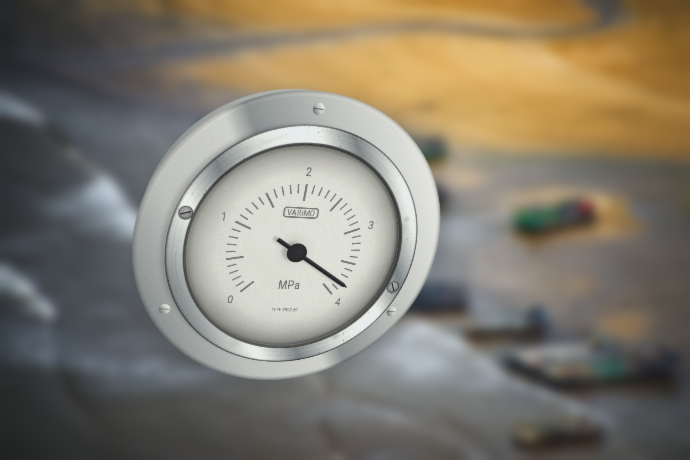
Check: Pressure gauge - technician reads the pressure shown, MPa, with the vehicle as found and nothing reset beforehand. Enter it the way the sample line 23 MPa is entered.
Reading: 3.8 MPa
